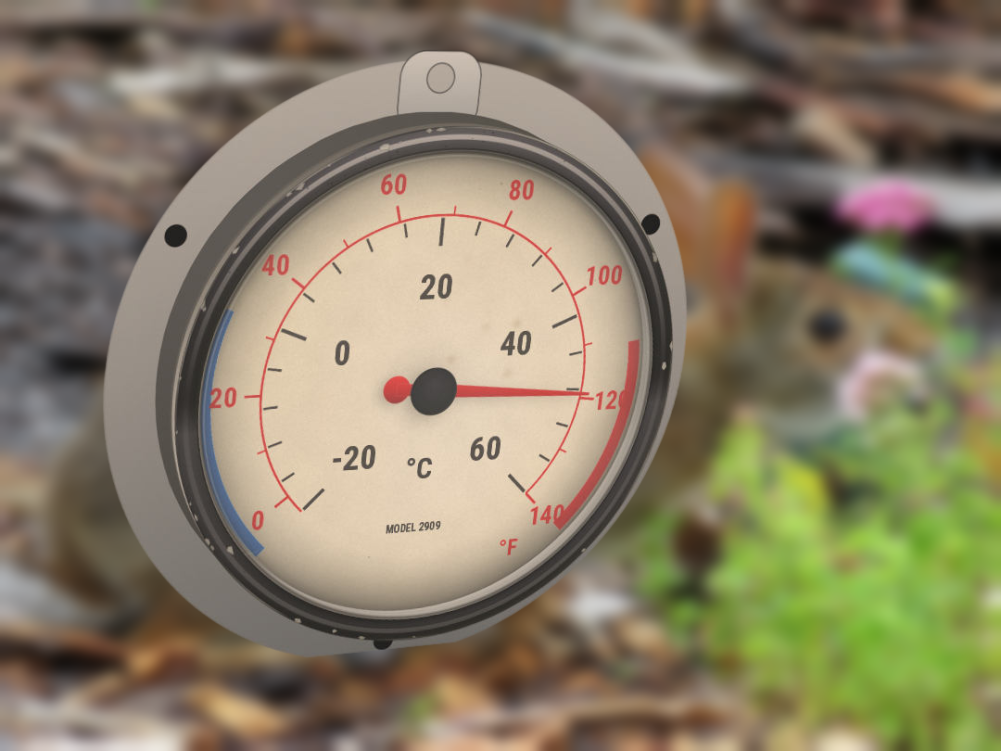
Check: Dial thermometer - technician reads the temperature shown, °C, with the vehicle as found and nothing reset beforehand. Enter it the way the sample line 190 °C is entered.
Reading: 48 °C
